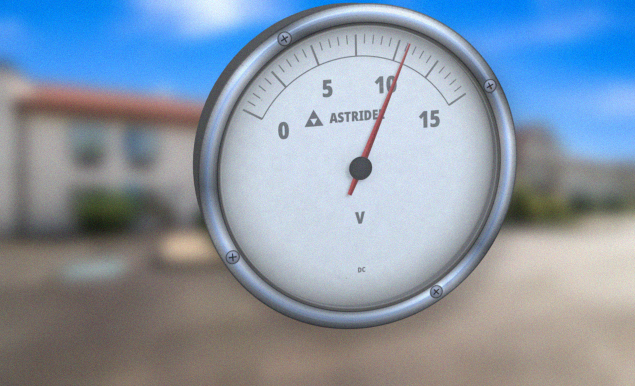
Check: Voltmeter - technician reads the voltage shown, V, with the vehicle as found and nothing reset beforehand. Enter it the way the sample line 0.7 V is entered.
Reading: 10.5 V
